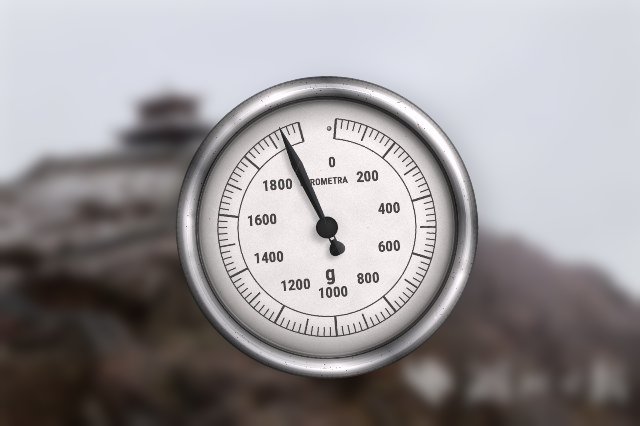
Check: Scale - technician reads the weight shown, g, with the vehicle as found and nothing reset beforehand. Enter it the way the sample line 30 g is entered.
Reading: 1940 g
